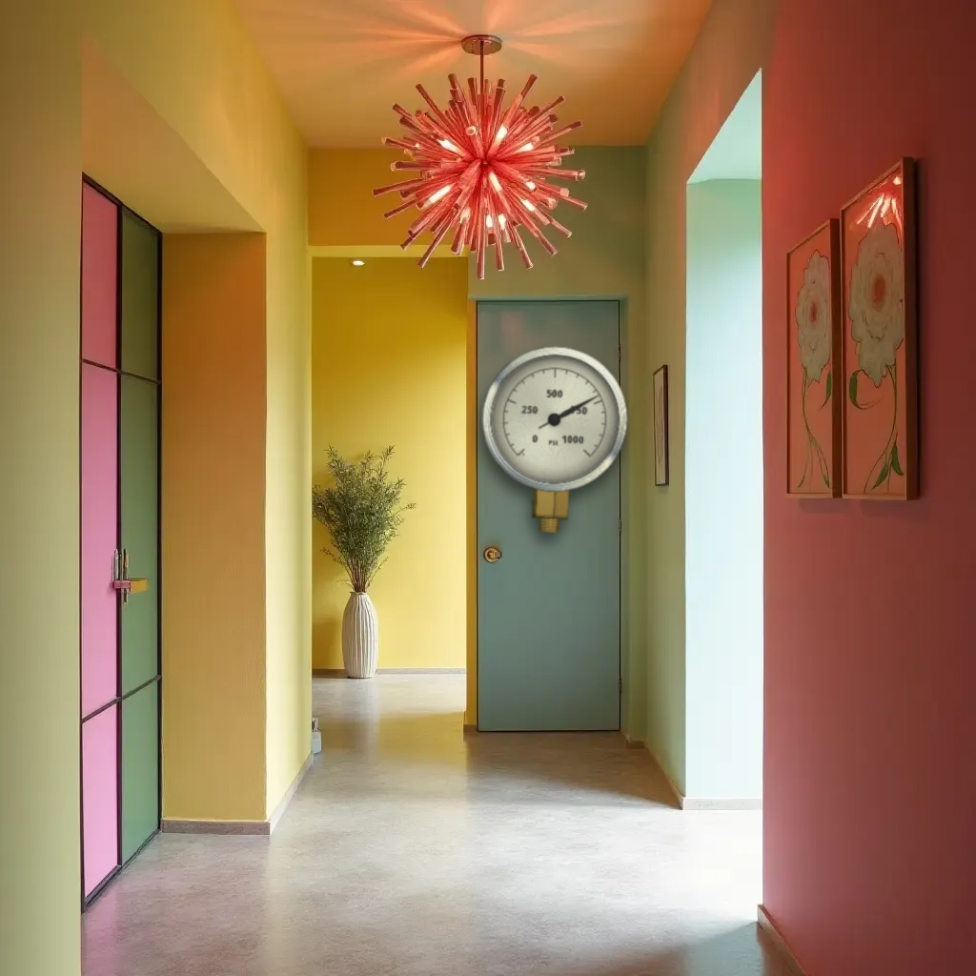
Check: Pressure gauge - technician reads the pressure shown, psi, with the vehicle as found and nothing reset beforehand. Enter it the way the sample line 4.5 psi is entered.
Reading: 725 psi
